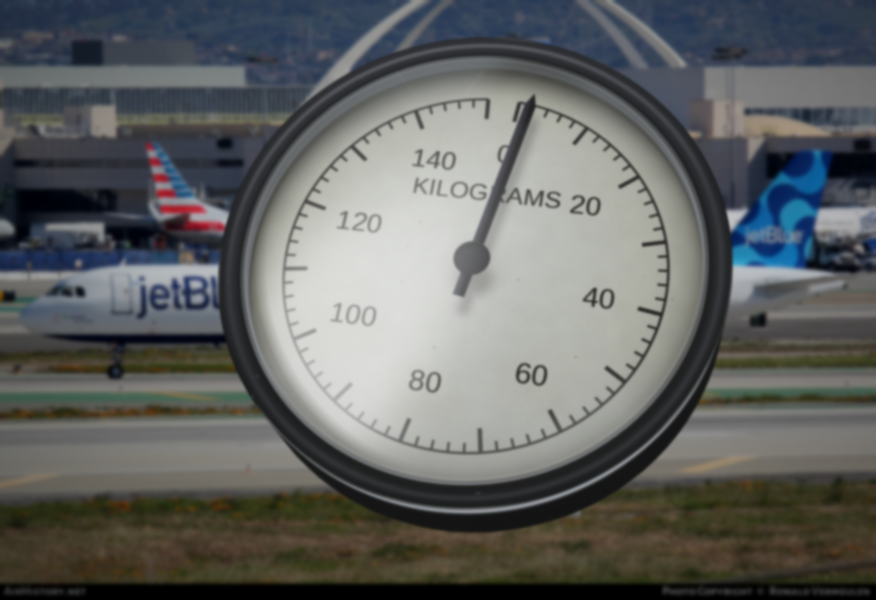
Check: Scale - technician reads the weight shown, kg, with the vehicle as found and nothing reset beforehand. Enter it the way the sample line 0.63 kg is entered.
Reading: 2 kg
